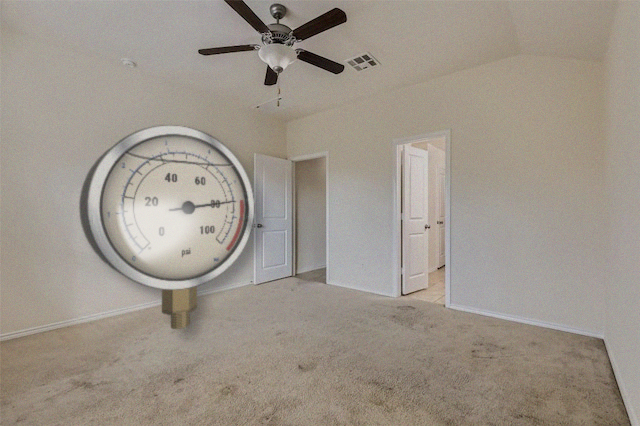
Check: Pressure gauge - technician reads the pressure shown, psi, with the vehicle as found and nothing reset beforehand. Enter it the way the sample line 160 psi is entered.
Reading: 80 psi
